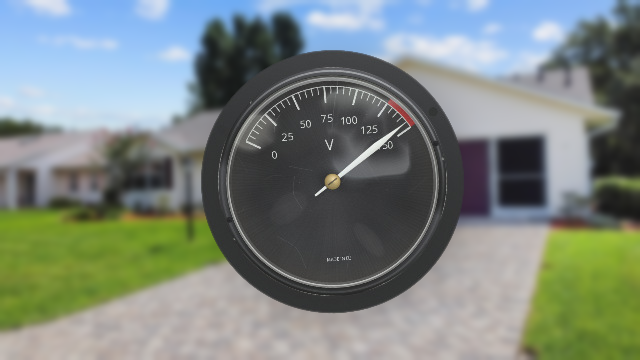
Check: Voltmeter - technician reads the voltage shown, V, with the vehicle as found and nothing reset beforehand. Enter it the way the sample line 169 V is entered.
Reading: 145 V
